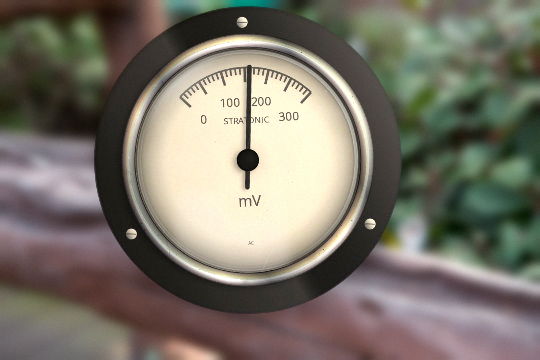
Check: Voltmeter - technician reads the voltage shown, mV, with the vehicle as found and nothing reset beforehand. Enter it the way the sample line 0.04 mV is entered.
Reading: 160 mV
